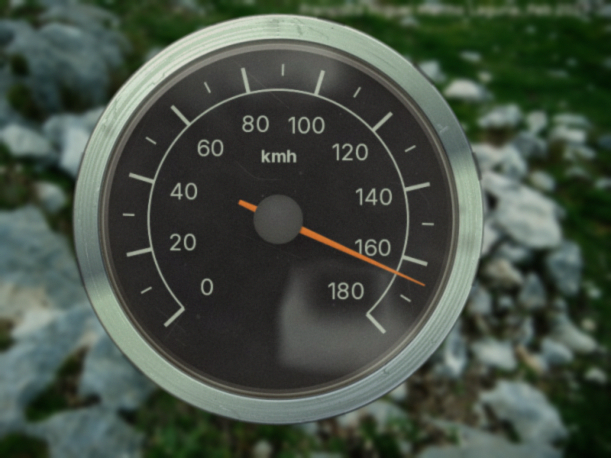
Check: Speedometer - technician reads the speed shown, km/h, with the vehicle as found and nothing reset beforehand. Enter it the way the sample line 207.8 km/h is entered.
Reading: 165 km/h
